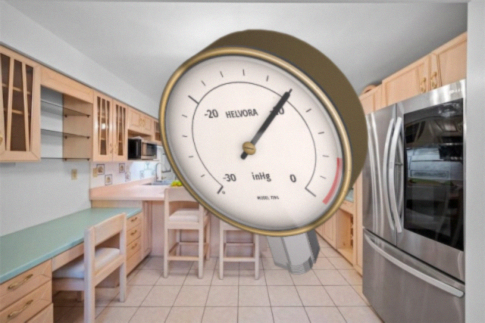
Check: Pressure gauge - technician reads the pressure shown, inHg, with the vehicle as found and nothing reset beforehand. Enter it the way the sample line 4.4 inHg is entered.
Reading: -10 inHg
